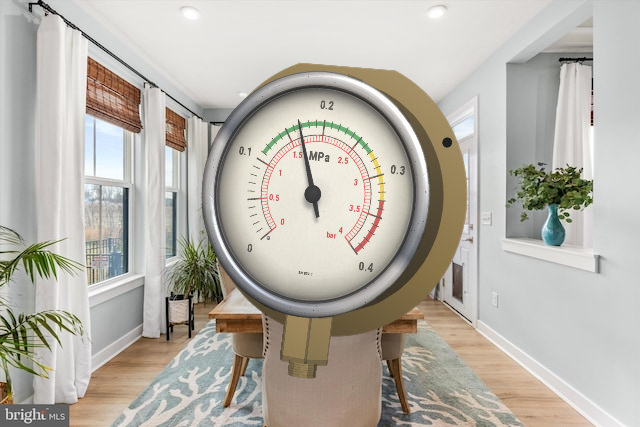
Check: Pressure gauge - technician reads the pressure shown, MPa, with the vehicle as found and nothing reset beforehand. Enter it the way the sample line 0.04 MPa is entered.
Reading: 0.17 MPa
